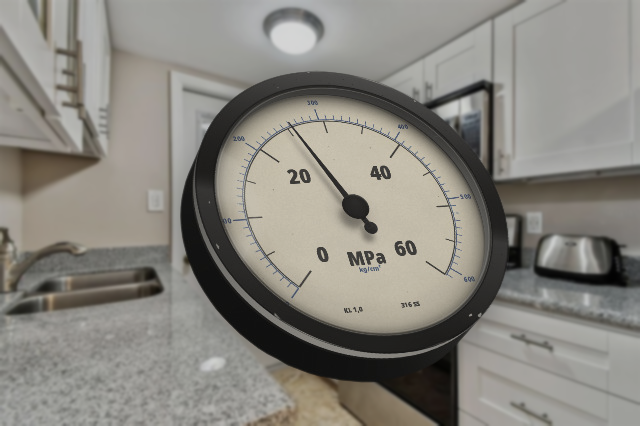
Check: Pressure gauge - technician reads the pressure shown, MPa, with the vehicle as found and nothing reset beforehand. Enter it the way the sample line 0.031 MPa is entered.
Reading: 25 MPa
